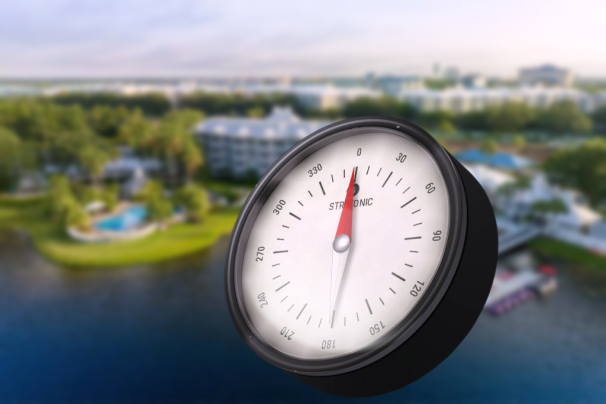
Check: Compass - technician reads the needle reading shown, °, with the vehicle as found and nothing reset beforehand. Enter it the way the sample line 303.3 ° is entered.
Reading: 0 °
